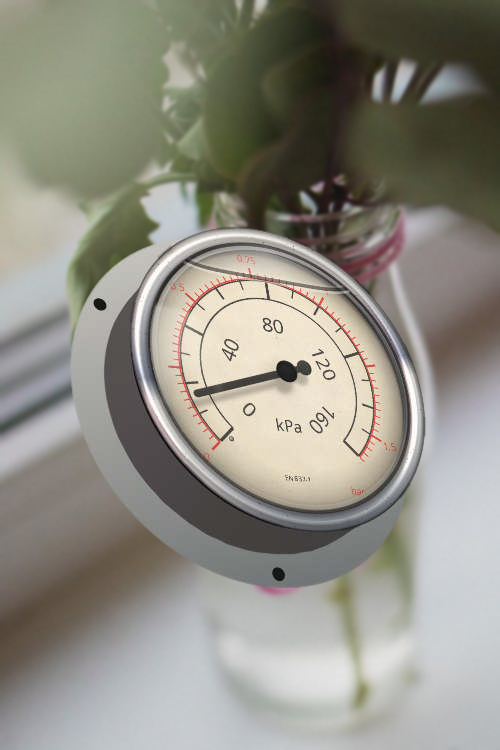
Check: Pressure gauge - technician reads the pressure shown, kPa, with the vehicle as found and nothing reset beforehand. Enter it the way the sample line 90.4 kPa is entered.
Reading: 15 kPa
